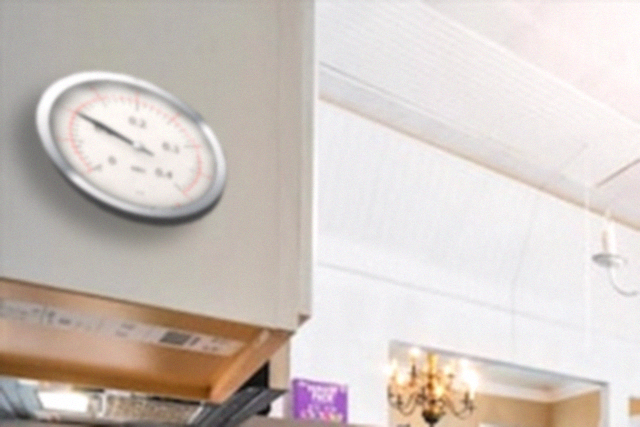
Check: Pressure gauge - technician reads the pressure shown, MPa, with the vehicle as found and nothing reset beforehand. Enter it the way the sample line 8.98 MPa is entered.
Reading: 0.1 MPa
